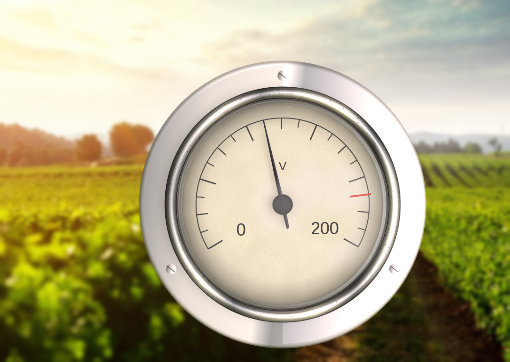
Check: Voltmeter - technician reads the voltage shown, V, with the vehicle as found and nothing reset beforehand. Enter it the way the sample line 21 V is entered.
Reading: 90 V
